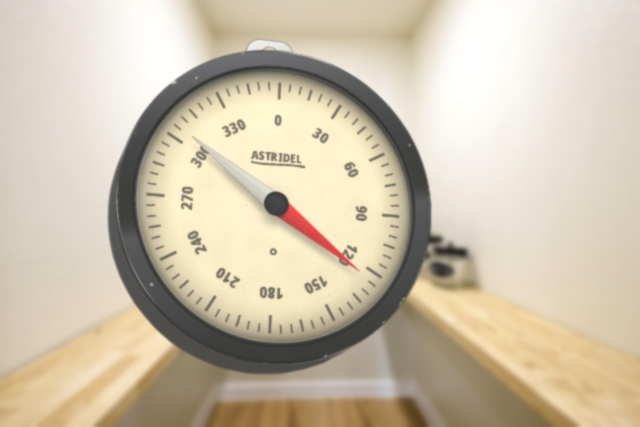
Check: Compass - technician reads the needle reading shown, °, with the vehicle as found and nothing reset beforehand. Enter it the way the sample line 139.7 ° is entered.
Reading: 125 °
